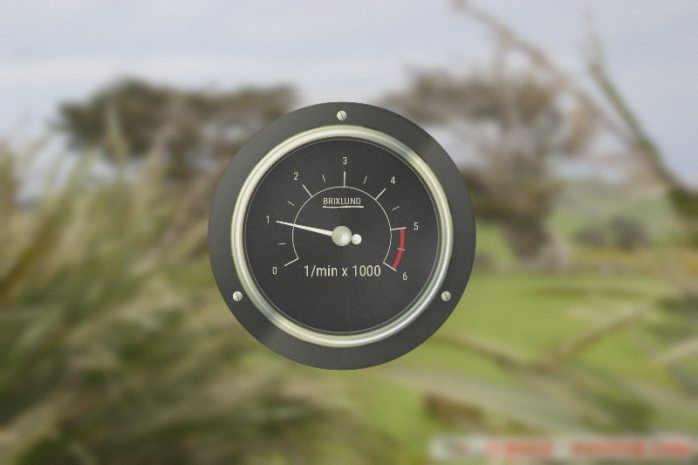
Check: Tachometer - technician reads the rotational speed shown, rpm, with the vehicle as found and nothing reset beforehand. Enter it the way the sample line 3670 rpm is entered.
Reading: 1000 rpm
